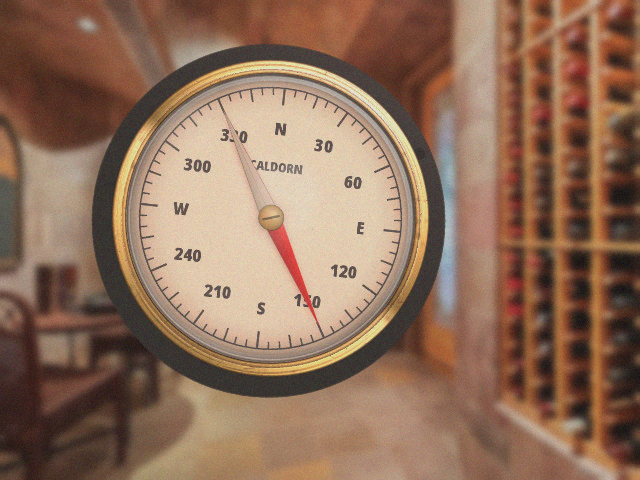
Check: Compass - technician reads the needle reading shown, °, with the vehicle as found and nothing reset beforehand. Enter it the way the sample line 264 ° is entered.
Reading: 150 °
